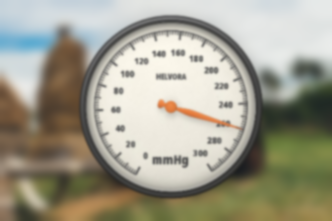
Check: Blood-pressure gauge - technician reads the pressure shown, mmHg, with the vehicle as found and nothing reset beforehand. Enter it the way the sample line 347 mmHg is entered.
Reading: 260 mmHg
